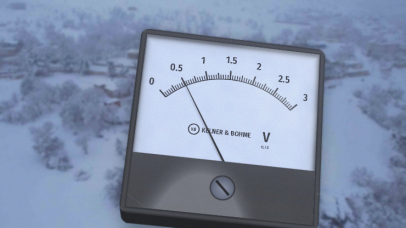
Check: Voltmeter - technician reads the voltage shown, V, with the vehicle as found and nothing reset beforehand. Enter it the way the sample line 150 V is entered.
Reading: 0.5 V
